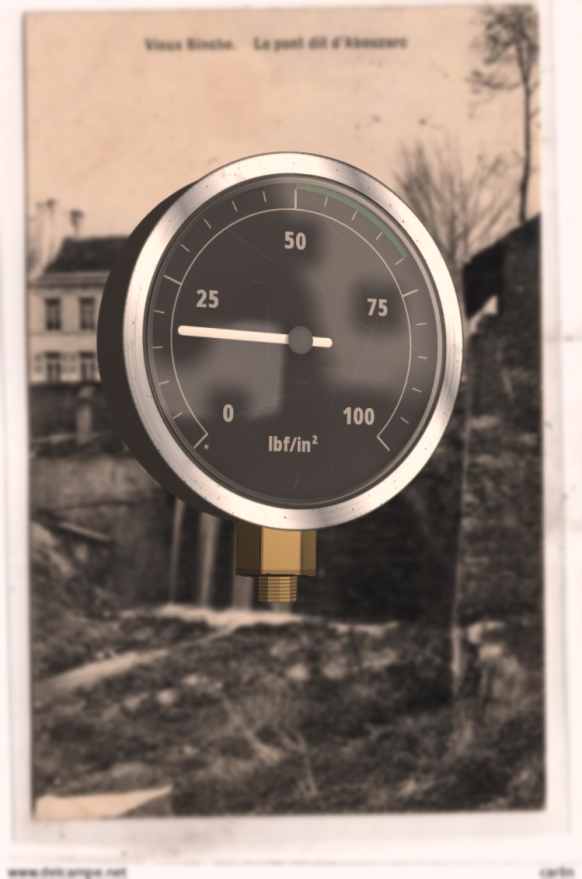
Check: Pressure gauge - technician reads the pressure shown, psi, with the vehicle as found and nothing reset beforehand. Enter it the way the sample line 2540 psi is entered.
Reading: 17.5 psi
